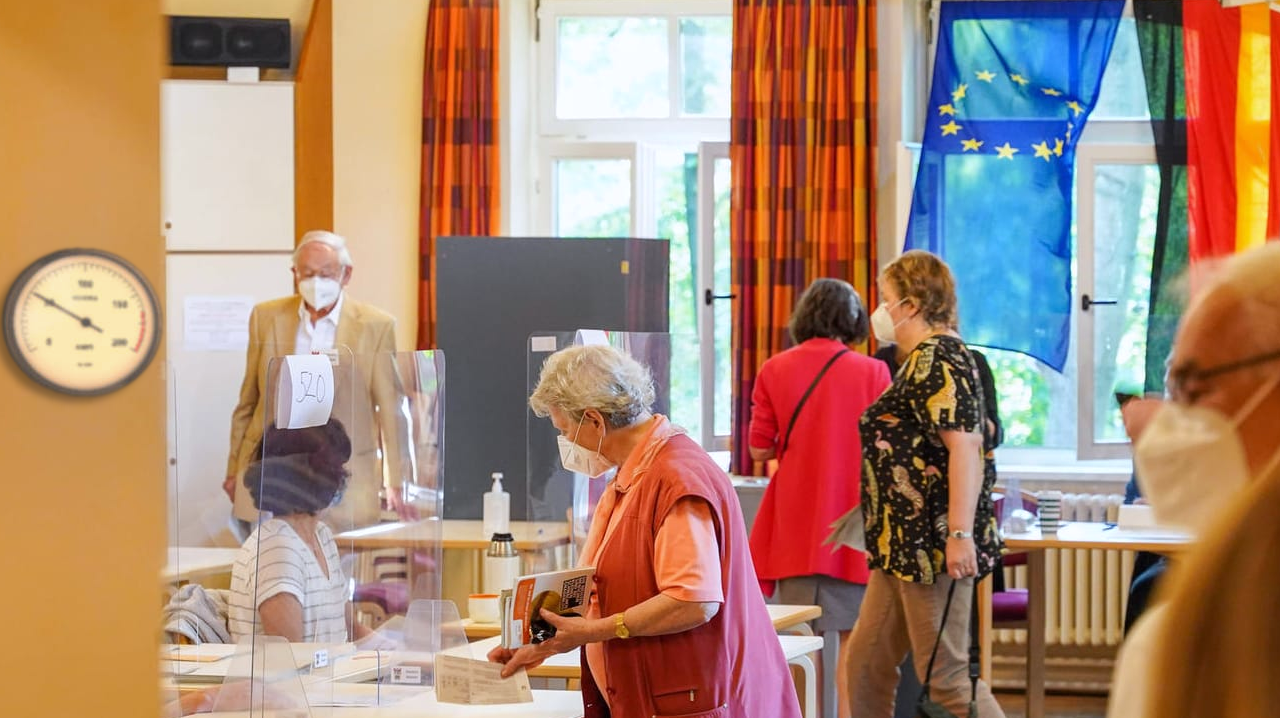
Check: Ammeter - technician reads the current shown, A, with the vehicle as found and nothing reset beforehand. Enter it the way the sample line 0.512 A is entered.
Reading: 50 A
